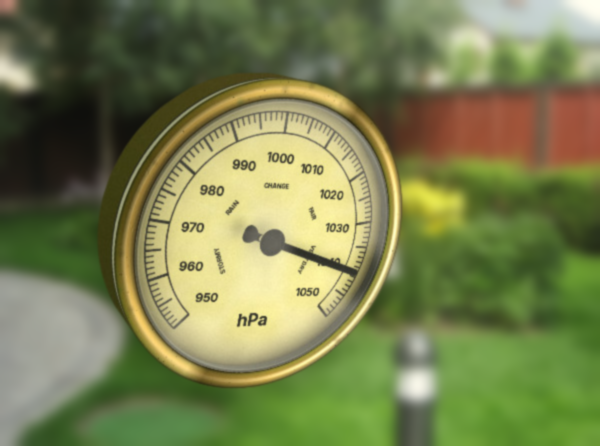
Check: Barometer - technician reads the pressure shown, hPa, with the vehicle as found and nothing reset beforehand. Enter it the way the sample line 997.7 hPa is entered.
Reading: 1040 hPa
